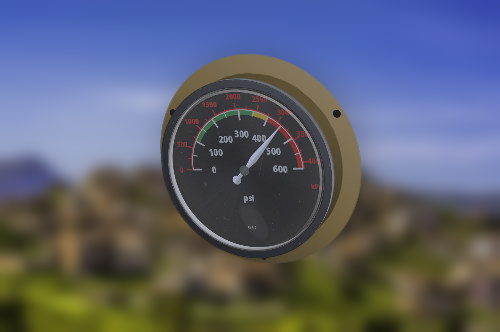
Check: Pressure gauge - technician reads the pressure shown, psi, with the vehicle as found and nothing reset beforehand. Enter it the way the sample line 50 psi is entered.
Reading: 450 psi
